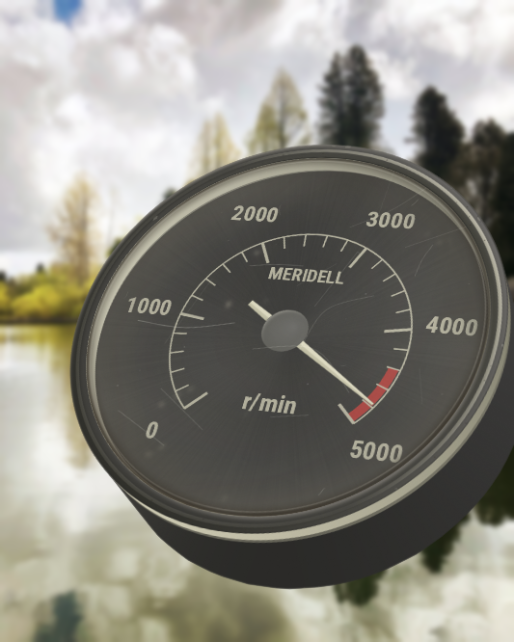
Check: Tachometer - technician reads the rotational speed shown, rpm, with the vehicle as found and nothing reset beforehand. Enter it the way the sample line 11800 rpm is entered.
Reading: 4800 rpm
